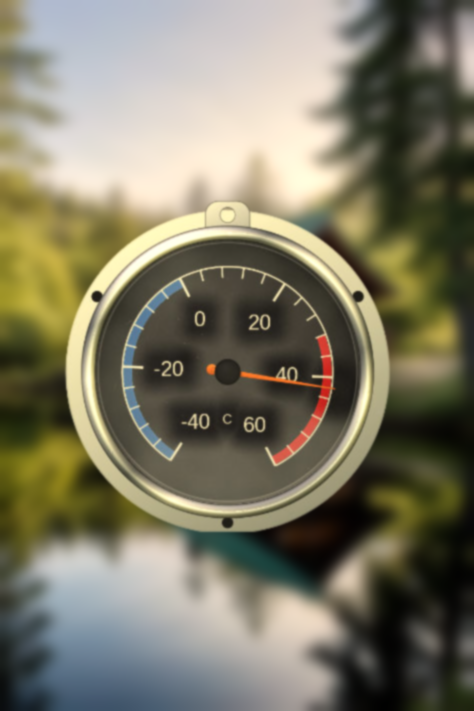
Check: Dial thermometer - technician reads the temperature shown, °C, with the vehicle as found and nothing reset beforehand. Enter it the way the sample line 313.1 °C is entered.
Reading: 42 °C
